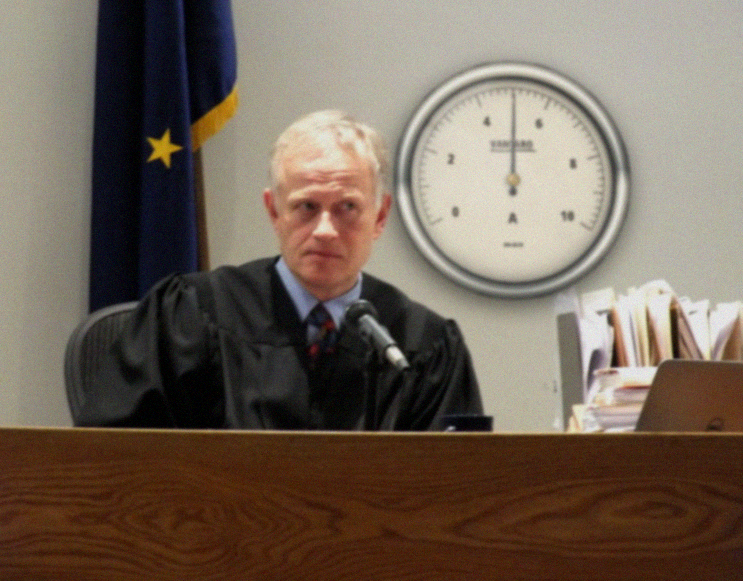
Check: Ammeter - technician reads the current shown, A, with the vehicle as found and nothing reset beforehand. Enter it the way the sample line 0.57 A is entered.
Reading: 5 A
